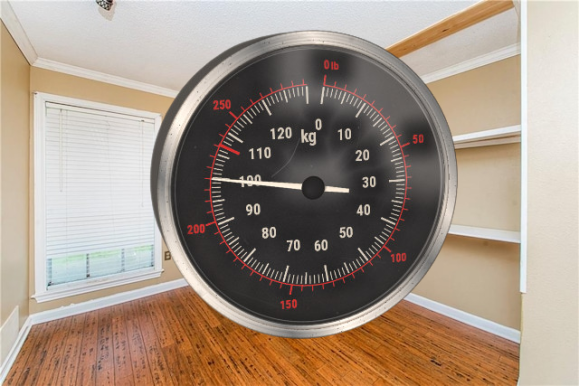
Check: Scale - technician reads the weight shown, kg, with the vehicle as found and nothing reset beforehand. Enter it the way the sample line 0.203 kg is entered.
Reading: 100 kg
